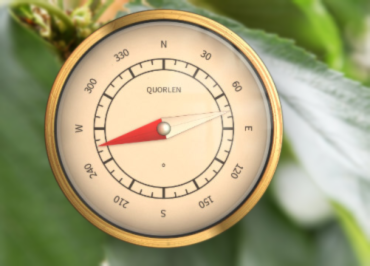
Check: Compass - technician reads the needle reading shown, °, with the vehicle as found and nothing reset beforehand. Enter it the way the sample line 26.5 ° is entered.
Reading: 255 °
